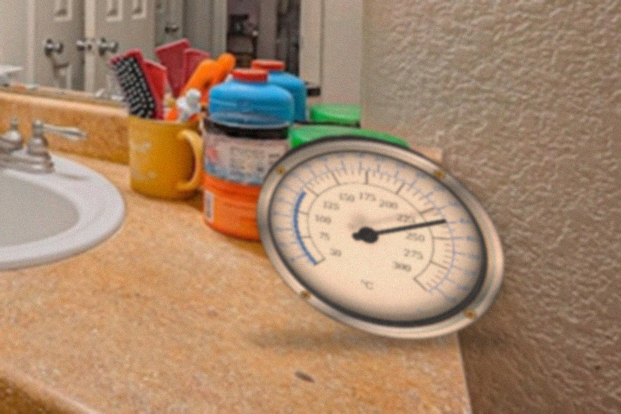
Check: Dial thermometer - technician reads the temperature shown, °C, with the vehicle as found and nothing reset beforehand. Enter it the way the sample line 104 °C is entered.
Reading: 235 °C
